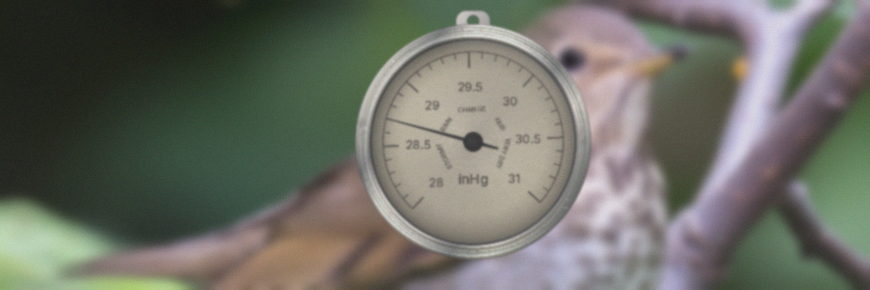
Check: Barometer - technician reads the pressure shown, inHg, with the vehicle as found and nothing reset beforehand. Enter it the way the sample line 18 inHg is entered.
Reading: 28.7 inHg
